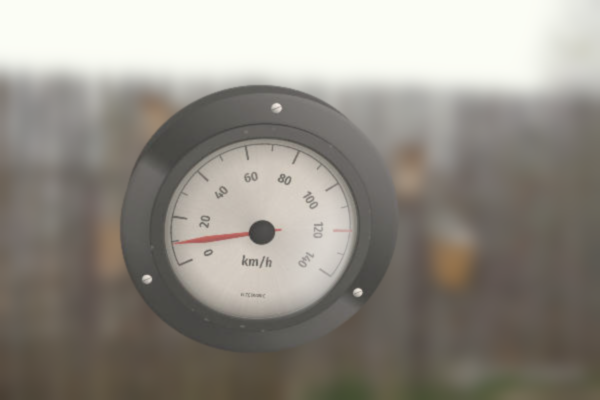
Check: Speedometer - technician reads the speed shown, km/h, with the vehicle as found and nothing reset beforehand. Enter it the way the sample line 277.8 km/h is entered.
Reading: 10 km/h
